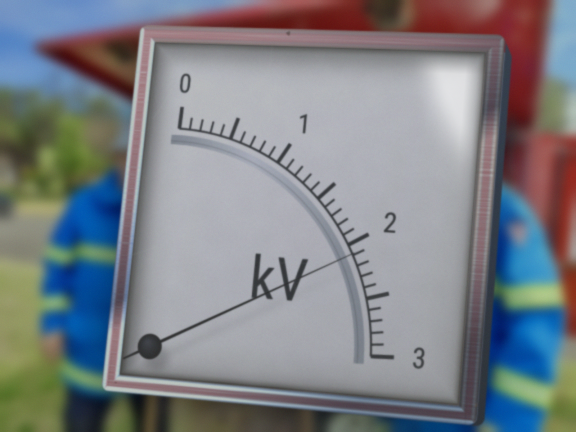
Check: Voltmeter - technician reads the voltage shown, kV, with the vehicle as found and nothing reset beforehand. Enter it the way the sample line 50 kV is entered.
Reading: 2.1 kV
